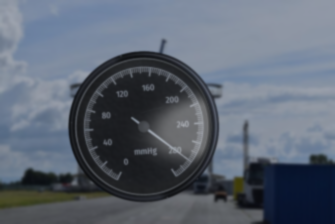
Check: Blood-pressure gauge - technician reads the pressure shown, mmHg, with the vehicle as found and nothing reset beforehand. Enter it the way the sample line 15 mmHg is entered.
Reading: 280 mmHg
